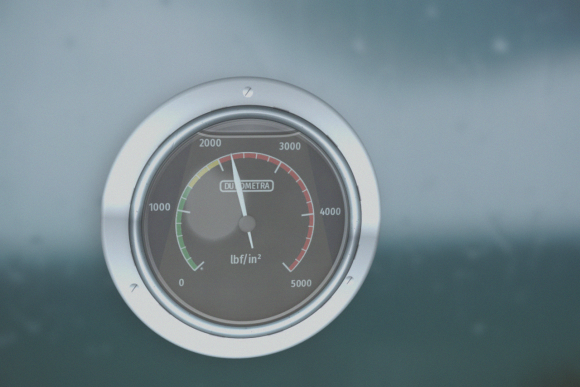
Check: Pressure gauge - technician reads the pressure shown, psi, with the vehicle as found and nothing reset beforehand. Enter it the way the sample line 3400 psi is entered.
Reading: 2200 psi
